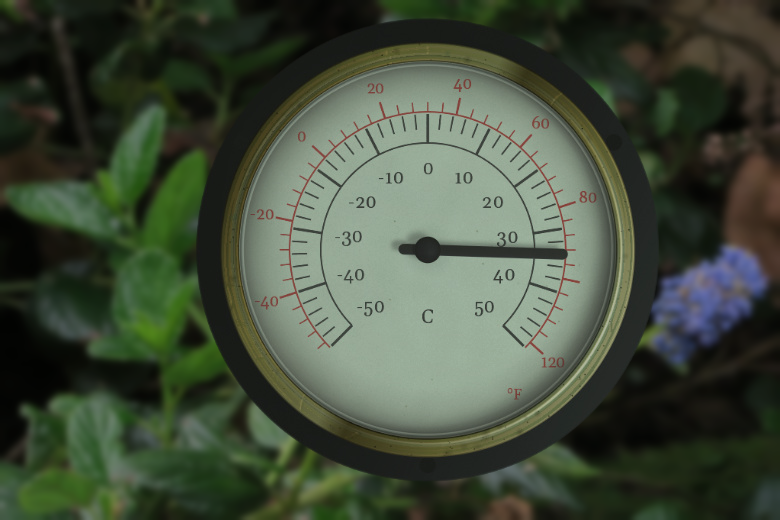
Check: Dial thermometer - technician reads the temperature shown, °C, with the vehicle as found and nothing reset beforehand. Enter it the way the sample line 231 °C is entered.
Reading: 34 °C
